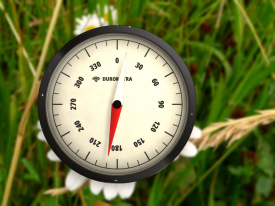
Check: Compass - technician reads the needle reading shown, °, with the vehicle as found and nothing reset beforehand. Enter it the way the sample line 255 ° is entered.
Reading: 190 °
